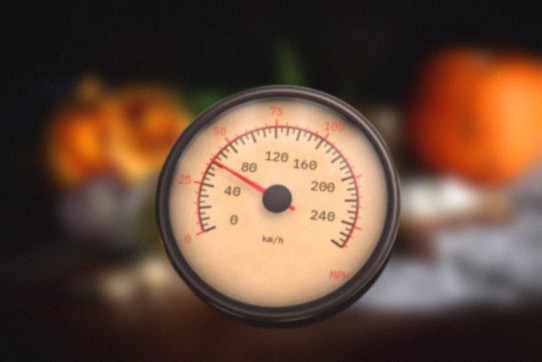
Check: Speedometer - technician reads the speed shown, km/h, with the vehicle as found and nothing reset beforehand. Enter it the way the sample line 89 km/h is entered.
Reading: 60 km/h
